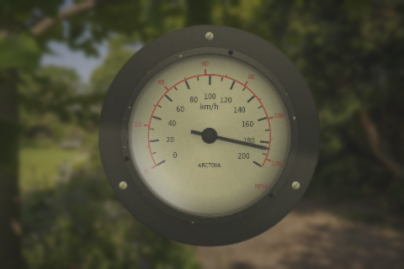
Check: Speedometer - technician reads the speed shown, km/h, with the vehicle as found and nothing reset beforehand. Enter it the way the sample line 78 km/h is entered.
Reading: 185 km/h
